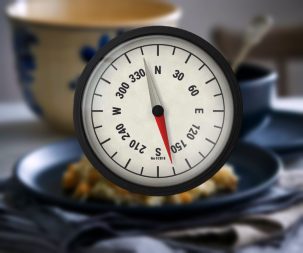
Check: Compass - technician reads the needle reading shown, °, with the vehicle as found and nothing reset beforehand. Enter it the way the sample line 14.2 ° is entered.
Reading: 165 °
